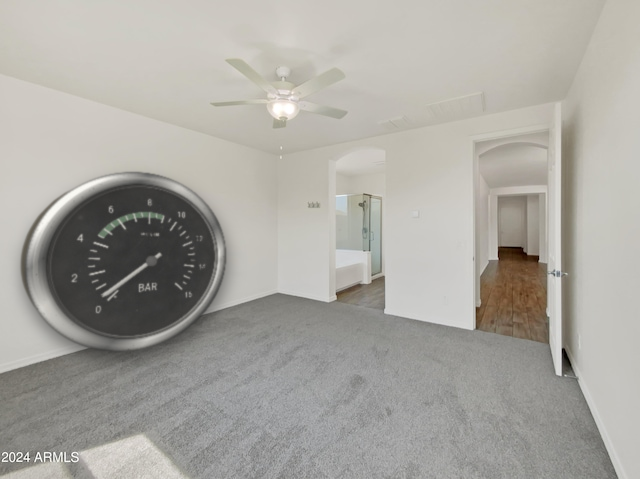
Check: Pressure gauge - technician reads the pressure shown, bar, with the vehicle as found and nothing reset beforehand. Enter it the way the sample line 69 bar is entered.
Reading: 0.5 bar
